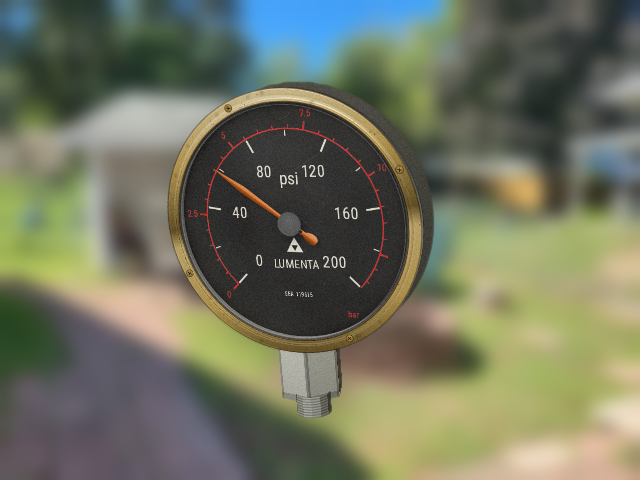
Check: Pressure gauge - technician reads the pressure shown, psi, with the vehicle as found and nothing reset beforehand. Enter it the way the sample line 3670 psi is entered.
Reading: 60 psi
